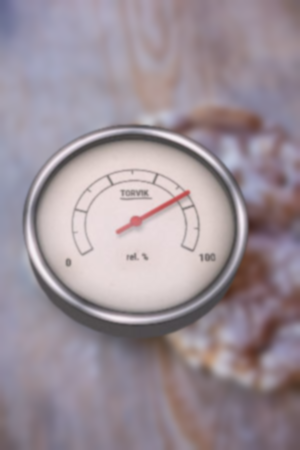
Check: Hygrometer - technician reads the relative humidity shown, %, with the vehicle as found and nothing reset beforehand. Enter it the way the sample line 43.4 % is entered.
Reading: 75 %
